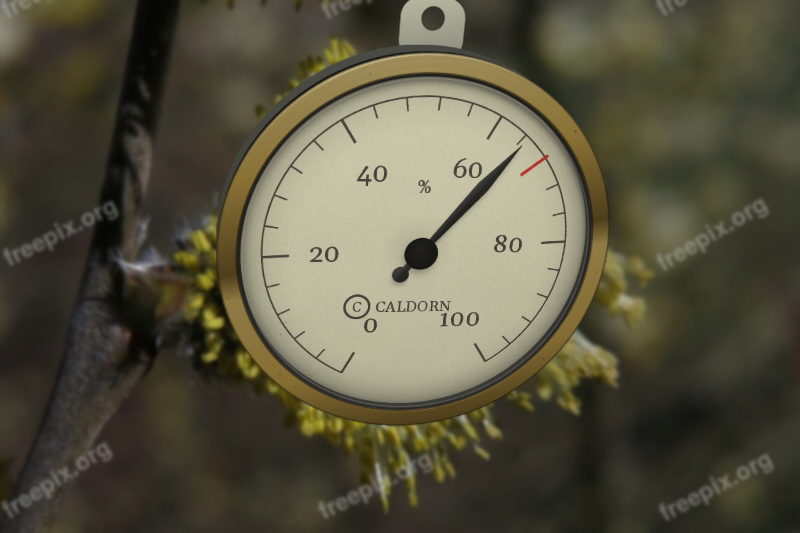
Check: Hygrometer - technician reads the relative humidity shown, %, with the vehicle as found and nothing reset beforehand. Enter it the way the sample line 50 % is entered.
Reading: 64 %
